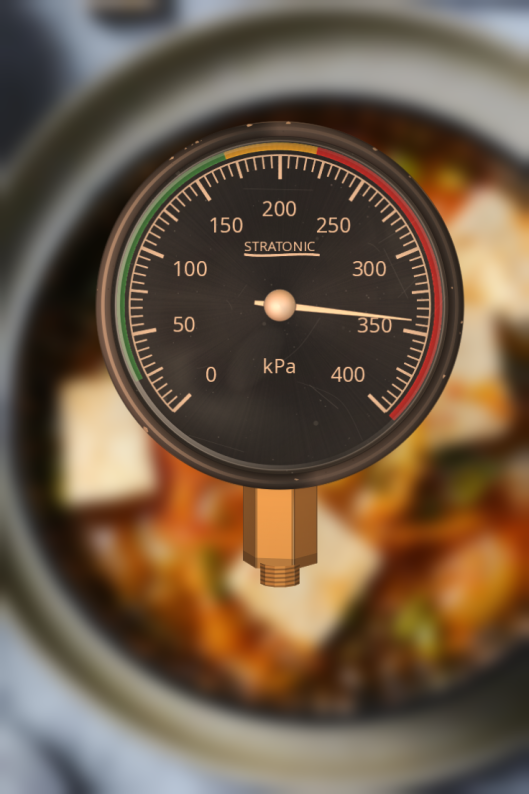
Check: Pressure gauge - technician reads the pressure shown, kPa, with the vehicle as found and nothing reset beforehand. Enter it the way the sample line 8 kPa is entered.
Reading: 342.5 kPa
